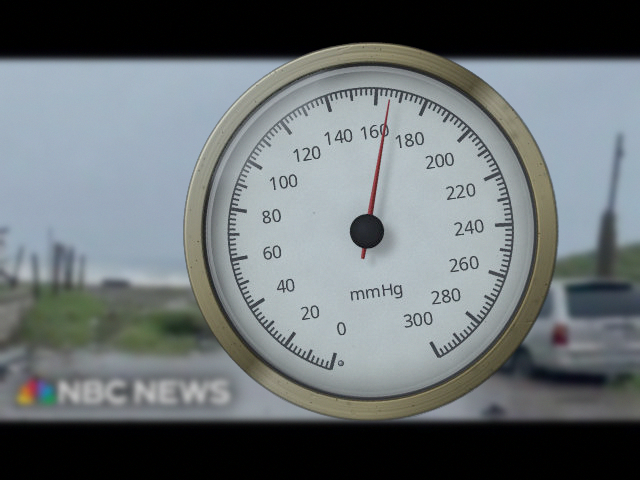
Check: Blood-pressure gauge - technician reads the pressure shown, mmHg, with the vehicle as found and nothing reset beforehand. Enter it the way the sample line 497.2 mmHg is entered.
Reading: 166 mmHg
